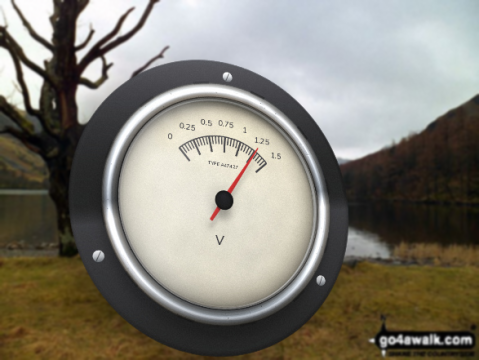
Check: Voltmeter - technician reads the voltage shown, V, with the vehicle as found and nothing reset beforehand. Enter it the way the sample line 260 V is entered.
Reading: 1.25 V
